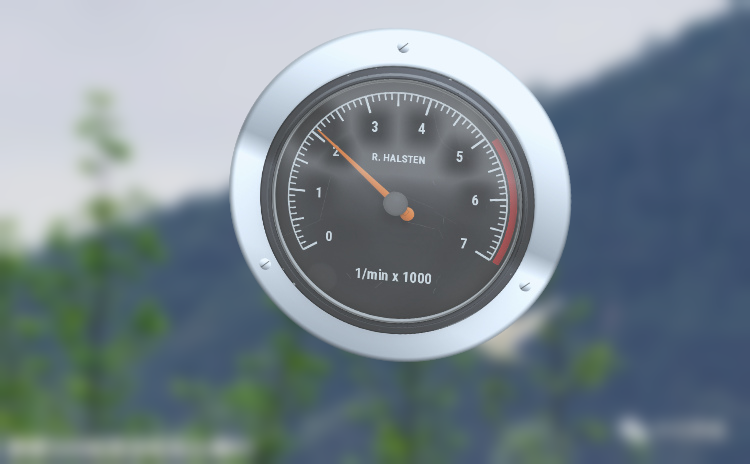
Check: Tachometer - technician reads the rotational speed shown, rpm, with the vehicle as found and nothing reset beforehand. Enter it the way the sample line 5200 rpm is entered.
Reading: 2100 rpm
